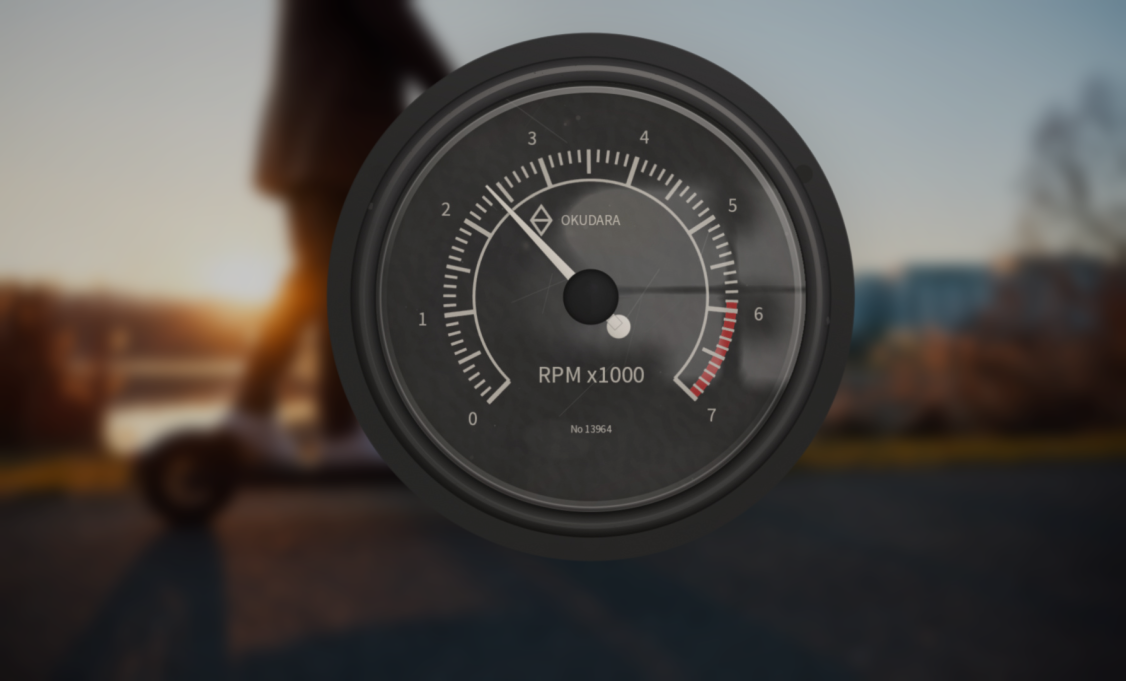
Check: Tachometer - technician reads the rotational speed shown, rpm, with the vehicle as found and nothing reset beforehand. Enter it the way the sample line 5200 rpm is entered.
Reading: 2400 rpm
